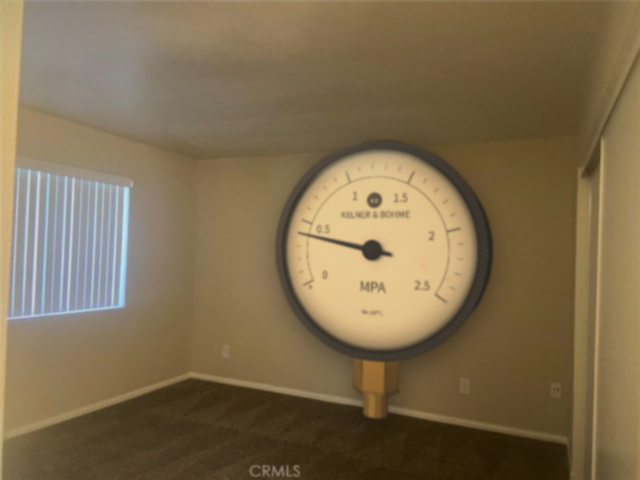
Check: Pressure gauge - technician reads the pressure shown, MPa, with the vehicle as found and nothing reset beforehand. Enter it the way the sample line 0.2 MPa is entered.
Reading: 0.4 MPa
